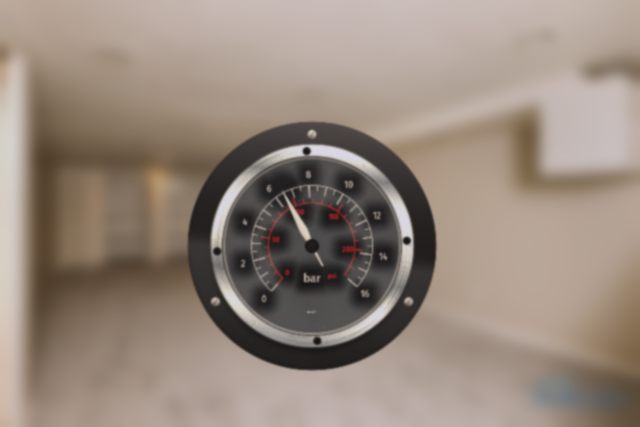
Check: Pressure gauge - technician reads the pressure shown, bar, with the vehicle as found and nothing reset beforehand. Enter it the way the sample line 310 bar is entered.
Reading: 6.5 bar
